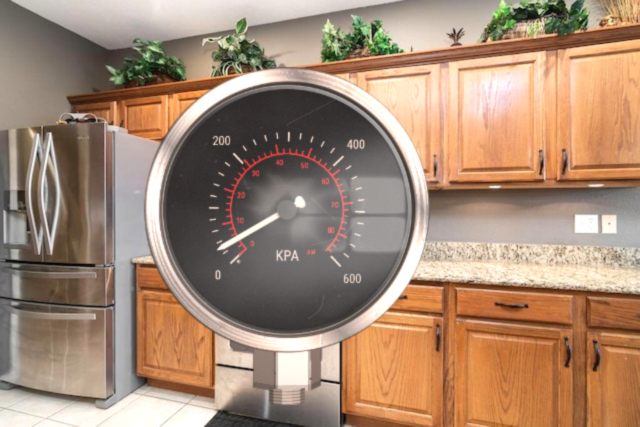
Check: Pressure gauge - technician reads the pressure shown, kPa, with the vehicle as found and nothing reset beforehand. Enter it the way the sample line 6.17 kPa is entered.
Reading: 30 kPa
